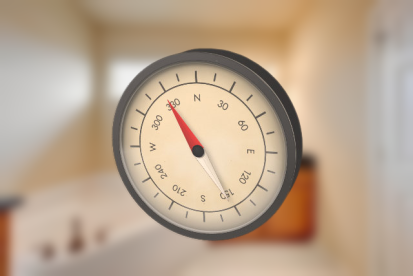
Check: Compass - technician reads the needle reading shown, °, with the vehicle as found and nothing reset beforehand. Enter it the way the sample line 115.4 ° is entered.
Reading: 330 °
